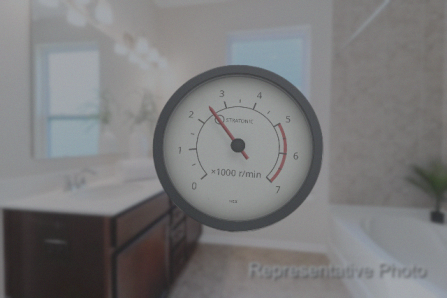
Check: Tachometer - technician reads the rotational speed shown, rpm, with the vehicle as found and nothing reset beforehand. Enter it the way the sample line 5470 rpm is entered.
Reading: 2500 rpm
